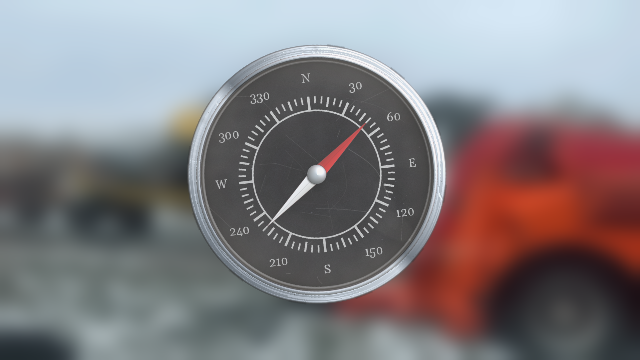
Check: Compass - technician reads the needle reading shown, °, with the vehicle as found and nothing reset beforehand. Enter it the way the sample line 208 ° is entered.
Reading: 50 °
